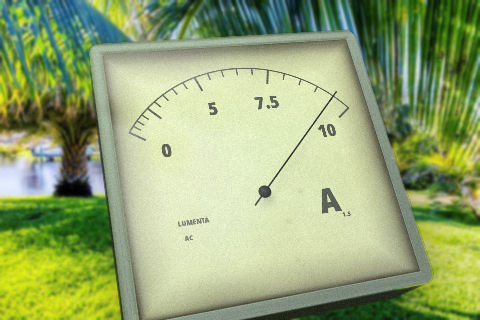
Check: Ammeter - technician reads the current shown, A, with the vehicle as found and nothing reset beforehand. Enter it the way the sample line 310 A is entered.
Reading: 9.5 A
